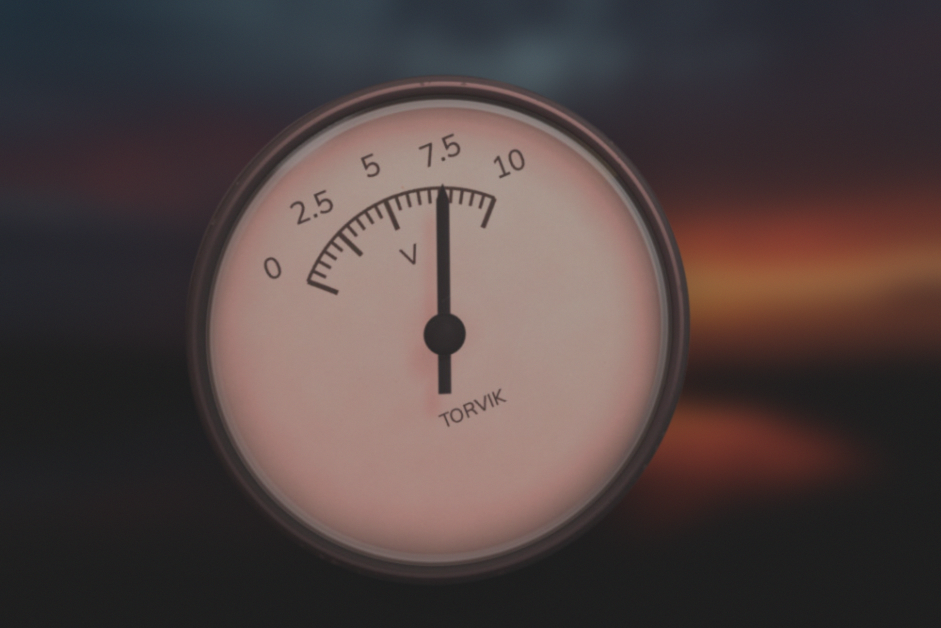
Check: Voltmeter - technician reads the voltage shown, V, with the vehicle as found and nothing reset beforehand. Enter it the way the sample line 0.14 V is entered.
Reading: 7.5 V
